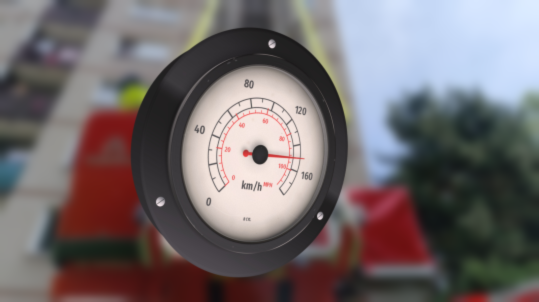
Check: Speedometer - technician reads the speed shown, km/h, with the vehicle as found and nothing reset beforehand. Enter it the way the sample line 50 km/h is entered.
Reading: 150 km/h
